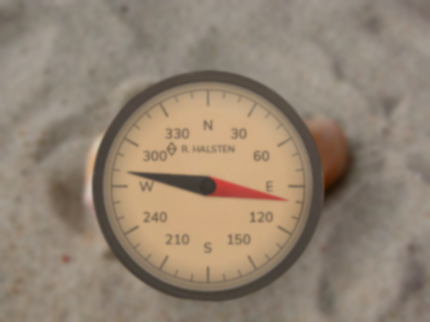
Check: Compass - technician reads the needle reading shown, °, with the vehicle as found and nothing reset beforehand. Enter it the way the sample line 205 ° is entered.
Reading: 100 °
